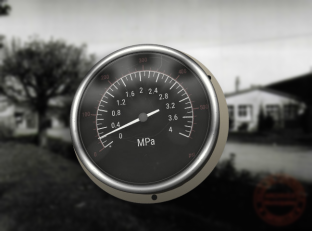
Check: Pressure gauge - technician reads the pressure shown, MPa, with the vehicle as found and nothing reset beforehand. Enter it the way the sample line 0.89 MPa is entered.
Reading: 0.2 MPa
